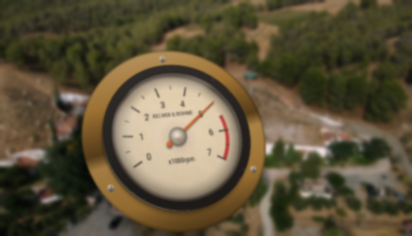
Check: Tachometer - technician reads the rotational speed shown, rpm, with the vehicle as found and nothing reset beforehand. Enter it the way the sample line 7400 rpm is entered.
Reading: 5000 rpm
